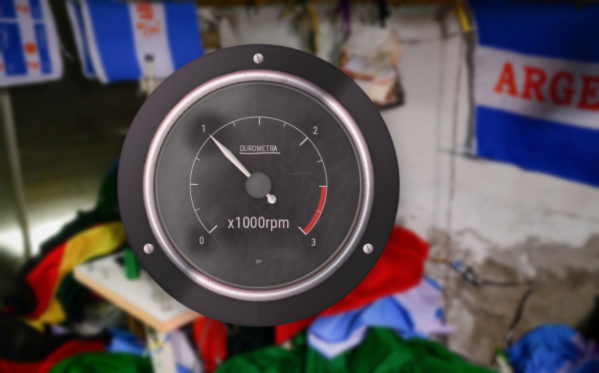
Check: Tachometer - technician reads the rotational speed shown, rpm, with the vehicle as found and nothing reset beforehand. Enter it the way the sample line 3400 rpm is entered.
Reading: 1000 rpm
